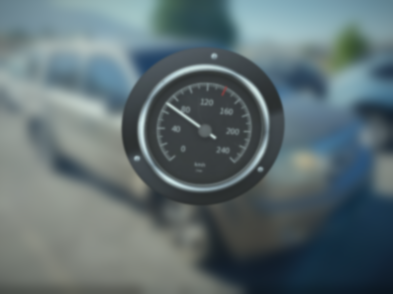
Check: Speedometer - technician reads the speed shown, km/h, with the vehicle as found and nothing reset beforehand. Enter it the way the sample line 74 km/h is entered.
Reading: 70 km/h
